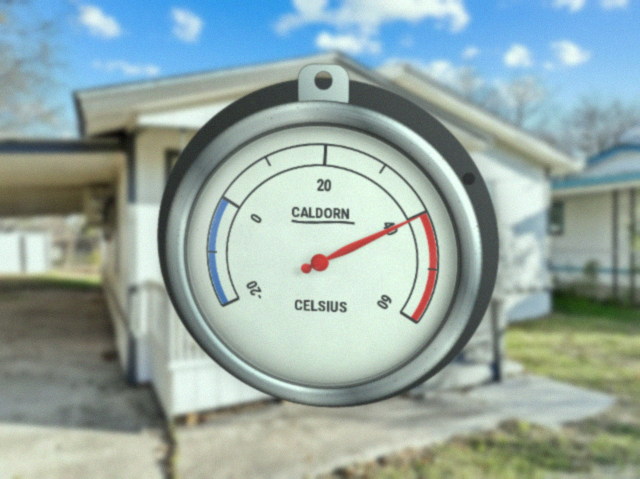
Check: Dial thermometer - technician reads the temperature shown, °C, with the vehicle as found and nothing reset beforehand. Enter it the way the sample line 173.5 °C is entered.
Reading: 40 °C
